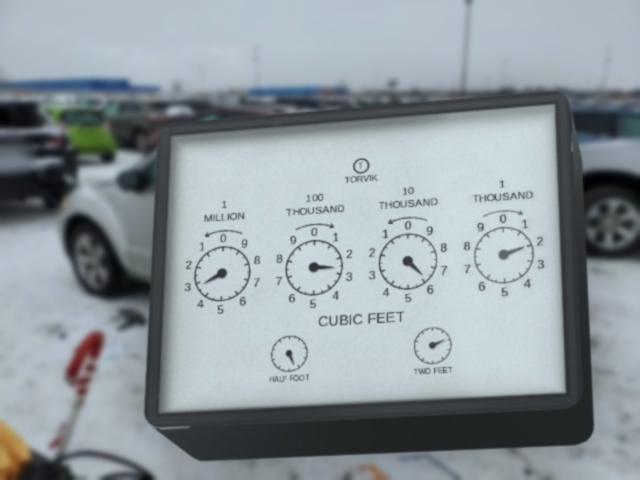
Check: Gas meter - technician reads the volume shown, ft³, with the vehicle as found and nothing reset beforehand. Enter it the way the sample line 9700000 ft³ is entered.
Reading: 326200 ft³
